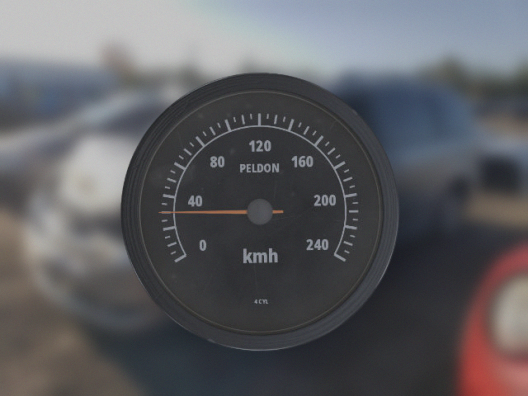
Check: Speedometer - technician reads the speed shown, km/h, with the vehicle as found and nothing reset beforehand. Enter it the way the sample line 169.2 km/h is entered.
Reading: 30 km/h
